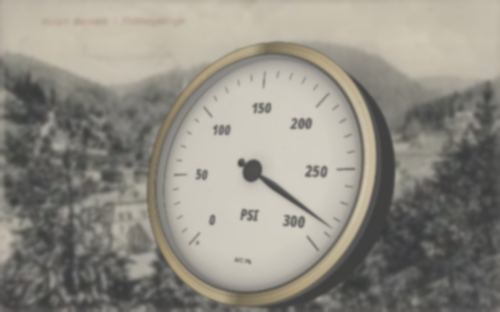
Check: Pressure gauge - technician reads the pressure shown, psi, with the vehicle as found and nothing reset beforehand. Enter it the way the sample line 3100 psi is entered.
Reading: 285 psi
